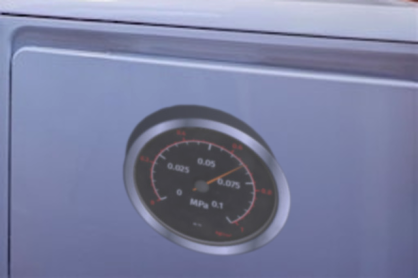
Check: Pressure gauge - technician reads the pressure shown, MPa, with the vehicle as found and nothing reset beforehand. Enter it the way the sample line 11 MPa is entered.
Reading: 0.065 MPa
